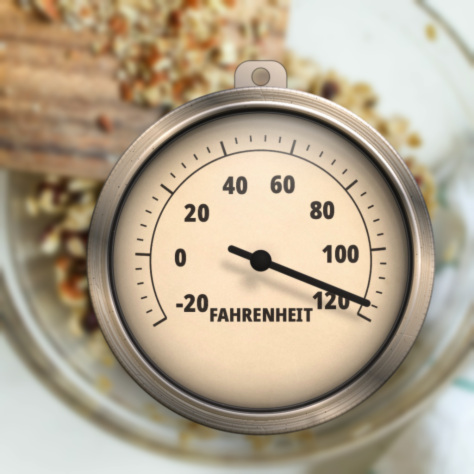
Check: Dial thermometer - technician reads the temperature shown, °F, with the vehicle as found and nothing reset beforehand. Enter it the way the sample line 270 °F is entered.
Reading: 116 °F
